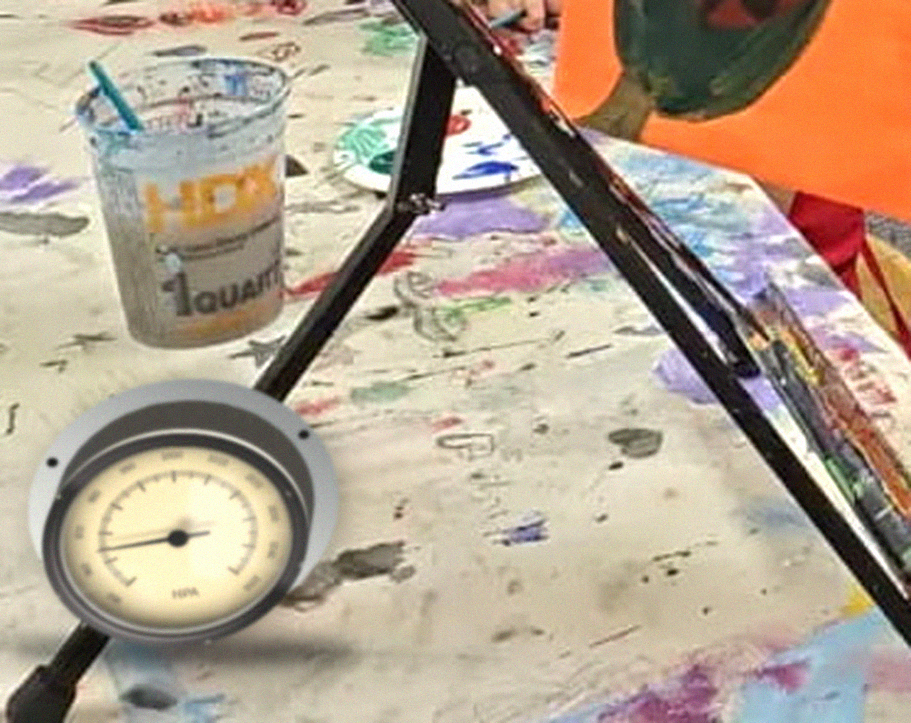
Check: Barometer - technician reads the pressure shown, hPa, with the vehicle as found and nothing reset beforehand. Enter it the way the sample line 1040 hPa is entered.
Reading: 965 hPa
